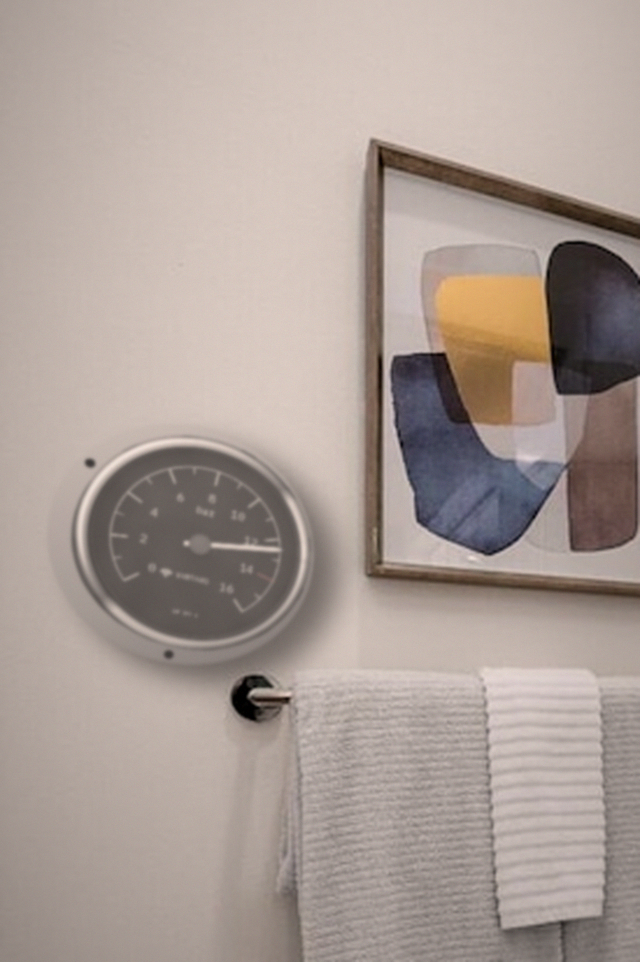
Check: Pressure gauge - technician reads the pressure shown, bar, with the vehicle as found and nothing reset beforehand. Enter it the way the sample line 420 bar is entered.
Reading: 12.5 bar
